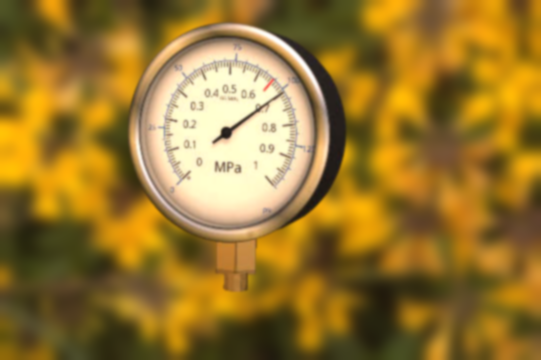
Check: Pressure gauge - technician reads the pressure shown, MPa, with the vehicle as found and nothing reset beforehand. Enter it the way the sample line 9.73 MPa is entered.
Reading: 0.7 MPa
